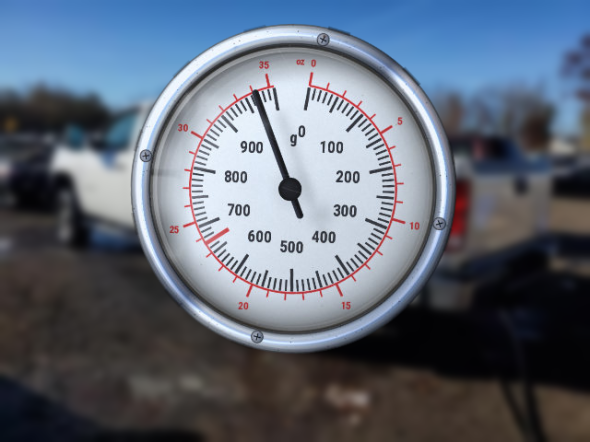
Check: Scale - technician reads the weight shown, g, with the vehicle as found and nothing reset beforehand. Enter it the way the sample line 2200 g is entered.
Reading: 970 g
